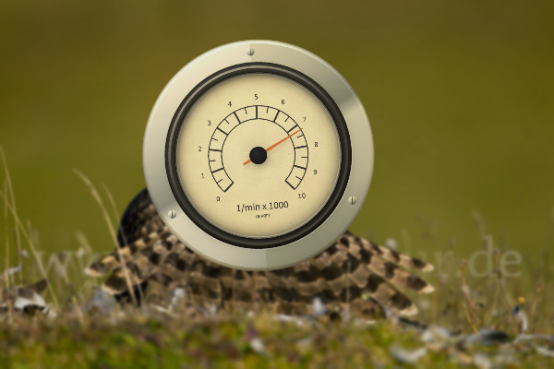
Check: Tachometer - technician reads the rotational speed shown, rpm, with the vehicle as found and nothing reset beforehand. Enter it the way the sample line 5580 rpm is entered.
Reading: 7250 rpm
